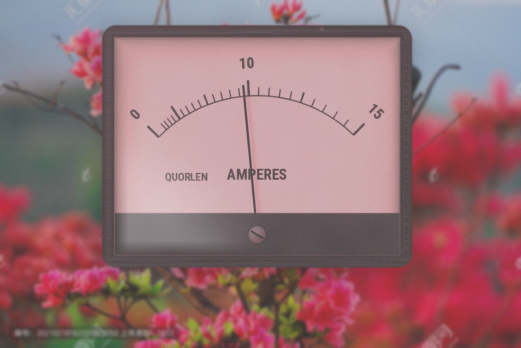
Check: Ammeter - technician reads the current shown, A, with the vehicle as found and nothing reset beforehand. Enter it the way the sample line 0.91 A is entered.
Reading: 9.75 A
